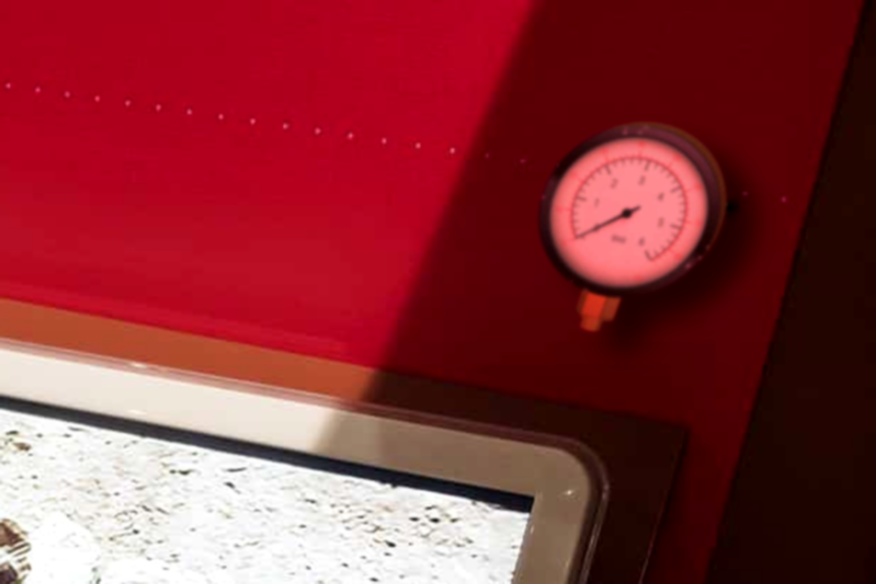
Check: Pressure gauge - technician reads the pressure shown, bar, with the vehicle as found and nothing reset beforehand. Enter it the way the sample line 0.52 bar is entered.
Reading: 0 bar
